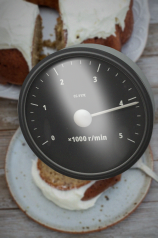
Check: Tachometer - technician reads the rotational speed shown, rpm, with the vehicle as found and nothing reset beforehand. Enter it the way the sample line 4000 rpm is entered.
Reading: 4100 rpm
